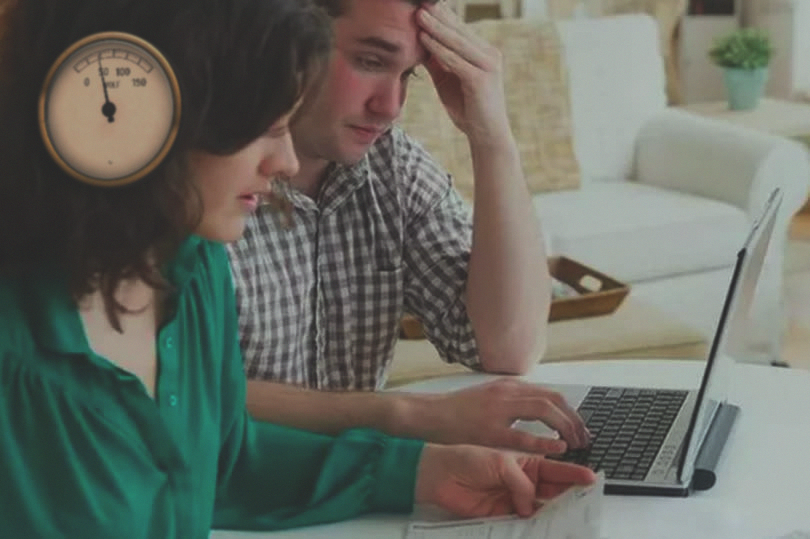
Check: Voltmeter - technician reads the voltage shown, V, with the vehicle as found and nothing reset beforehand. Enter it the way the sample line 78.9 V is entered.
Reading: 50 V
